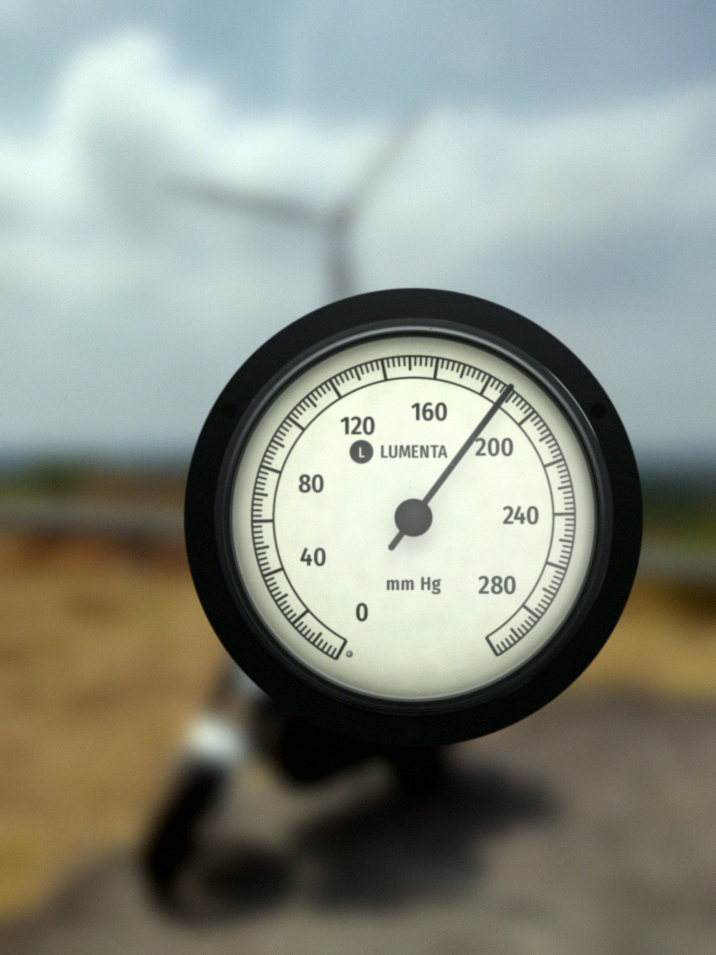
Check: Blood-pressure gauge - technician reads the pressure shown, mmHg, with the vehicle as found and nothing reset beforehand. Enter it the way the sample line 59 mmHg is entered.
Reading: 188 mmHg
